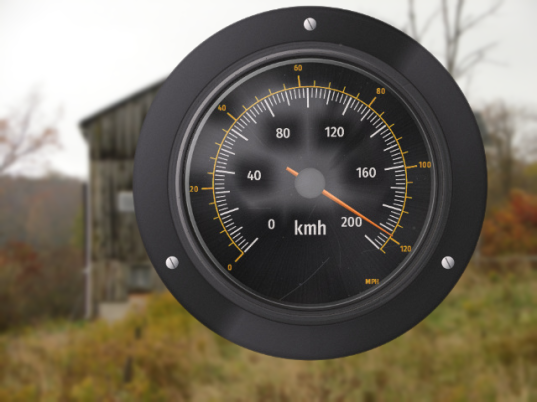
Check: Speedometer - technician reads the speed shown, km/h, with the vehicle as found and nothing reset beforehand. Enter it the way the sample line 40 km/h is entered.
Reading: 192 km/h
